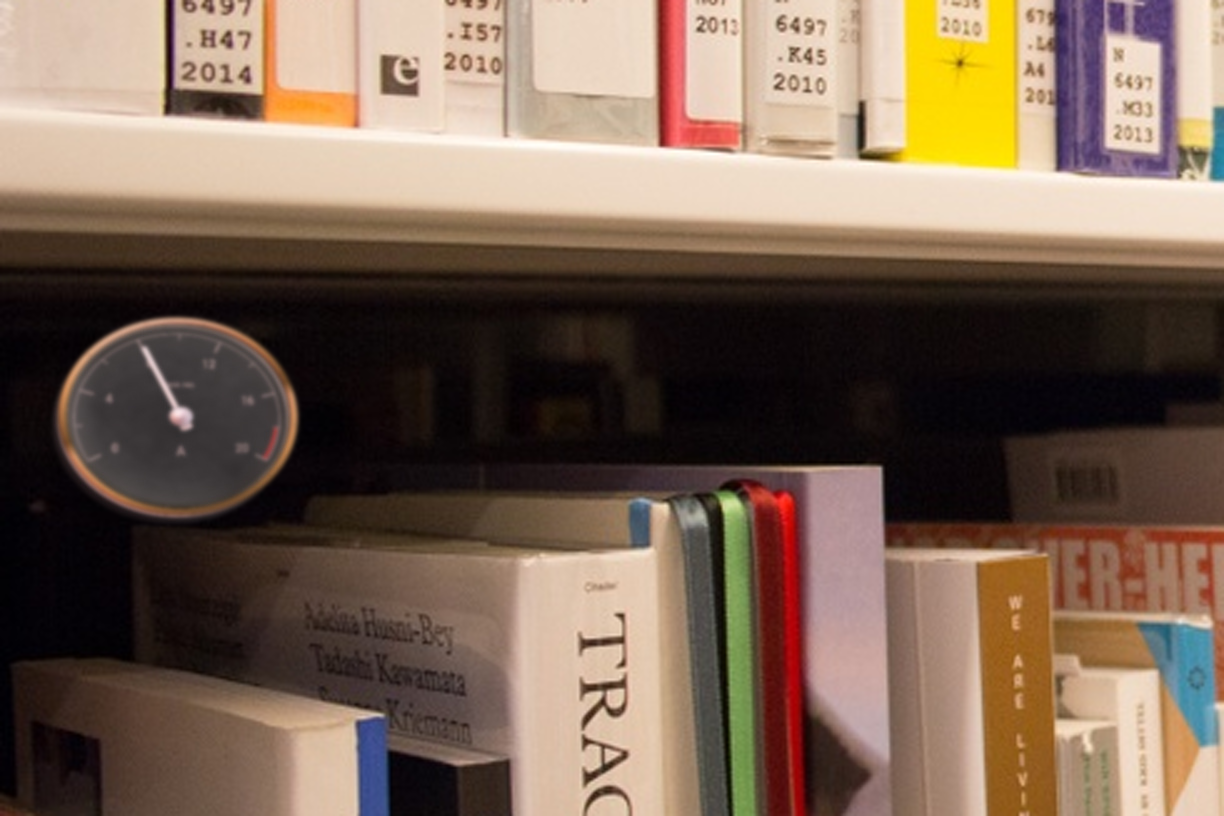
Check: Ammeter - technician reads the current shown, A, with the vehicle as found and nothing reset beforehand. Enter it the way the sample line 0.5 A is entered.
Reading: 8 A
